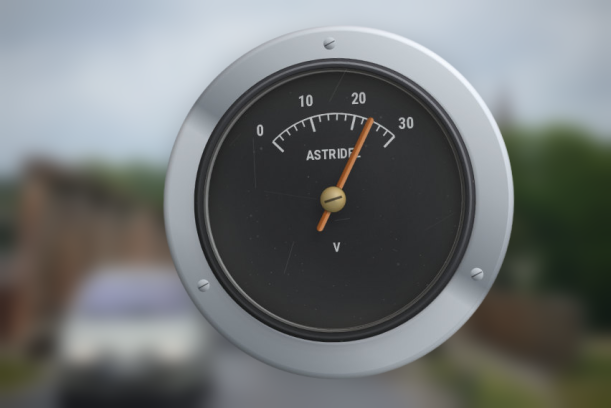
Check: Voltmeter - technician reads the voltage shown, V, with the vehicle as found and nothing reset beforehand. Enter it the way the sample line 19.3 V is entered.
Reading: 24 V
